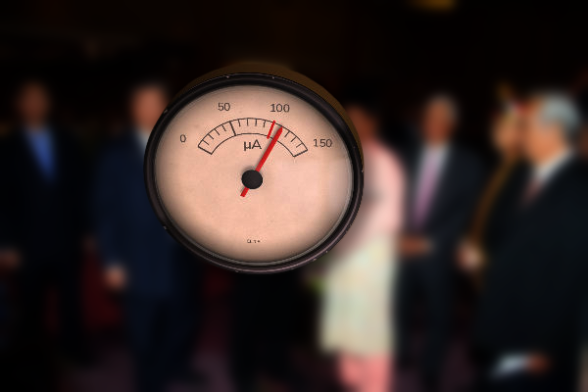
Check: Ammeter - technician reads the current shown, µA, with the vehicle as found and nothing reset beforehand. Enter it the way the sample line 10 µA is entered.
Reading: 110 µA
